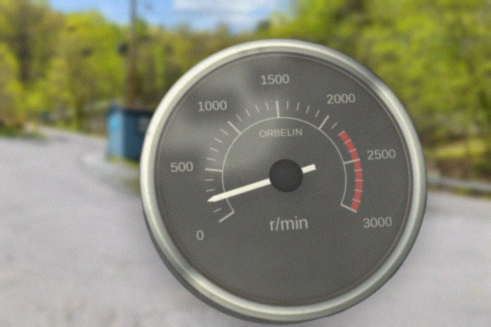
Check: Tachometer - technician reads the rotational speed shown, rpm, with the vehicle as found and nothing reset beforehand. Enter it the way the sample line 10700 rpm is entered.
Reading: 200 rpm
